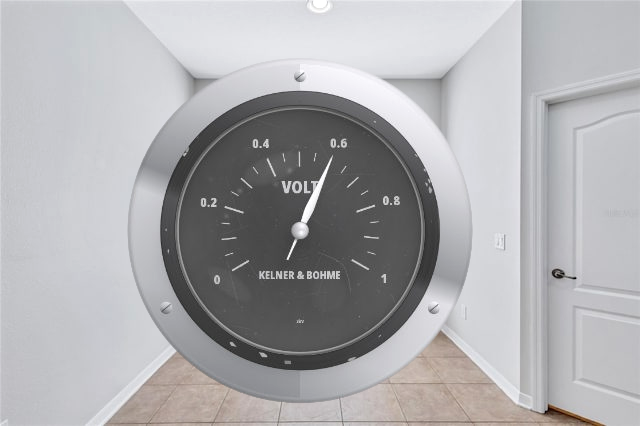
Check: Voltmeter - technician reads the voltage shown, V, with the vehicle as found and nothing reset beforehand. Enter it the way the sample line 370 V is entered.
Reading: 0.6 V
